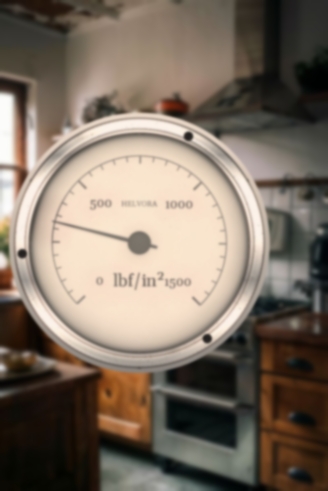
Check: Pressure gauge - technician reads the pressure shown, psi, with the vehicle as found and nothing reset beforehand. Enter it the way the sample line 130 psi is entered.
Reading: 325 psi
